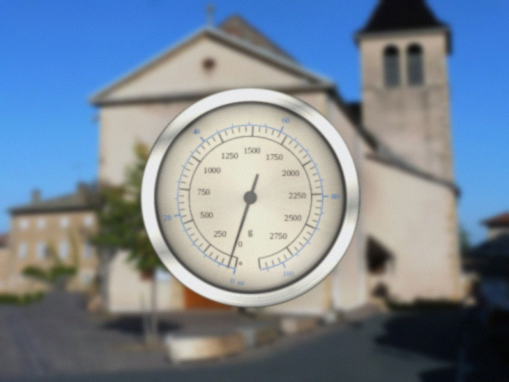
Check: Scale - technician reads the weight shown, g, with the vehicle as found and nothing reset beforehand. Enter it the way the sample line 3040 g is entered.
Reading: 50 g
